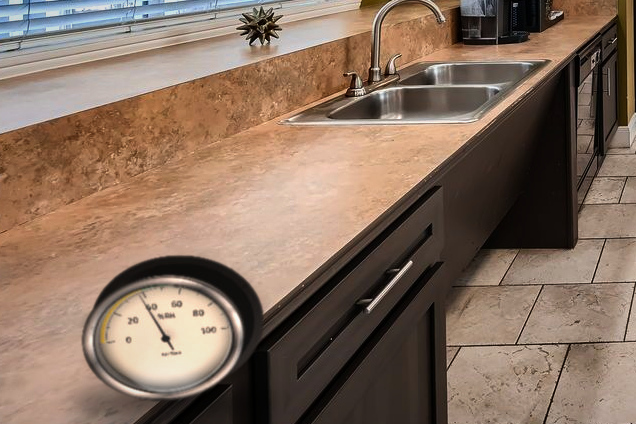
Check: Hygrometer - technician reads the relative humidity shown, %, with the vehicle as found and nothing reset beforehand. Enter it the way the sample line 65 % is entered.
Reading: 40 %
